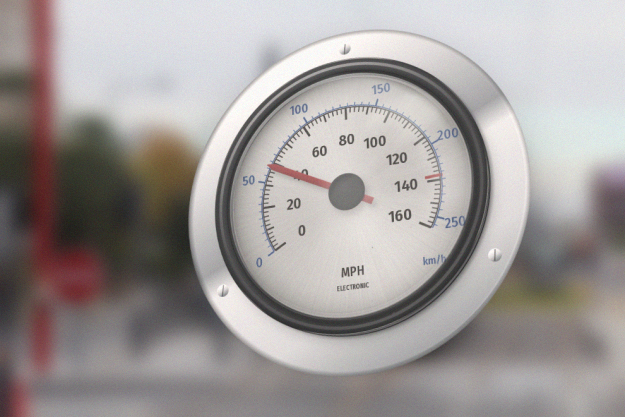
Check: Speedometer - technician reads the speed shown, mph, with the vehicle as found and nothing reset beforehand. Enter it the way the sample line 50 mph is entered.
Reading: 38 mph
